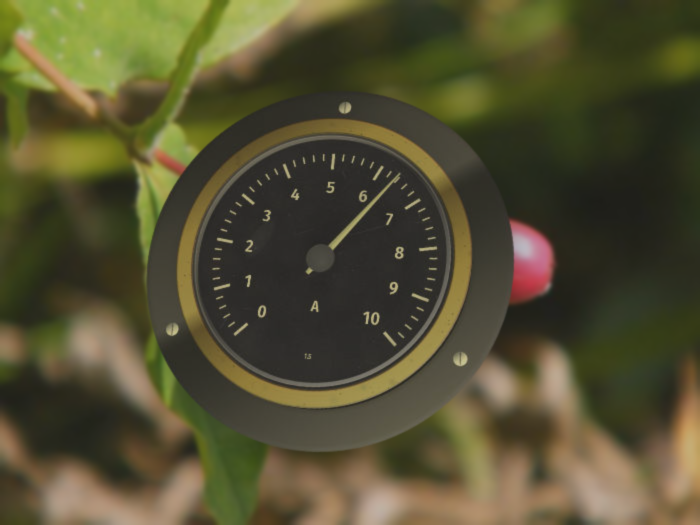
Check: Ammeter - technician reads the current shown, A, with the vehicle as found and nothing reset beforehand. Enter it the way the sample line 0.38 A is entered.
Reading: 6.4 A
